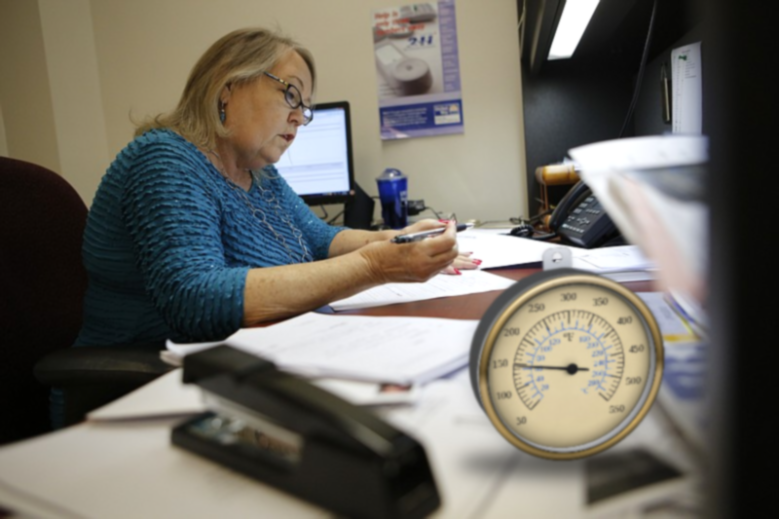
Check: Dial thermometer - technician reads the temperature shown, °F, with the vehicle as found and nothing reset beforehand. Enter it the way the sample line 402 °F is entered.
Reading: 150 °F
